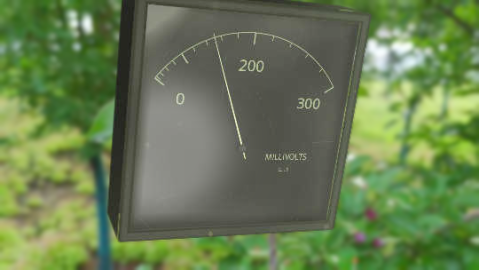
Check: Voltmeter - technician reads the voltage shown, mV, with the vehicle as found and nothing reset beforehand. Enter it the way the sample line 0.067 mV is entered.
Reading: 150 mV
